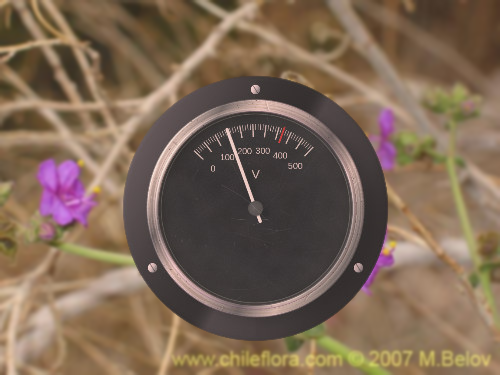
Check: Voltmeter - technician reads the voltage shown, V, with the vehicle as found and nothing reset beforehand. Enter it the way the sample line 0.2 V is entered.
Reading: 150 V
